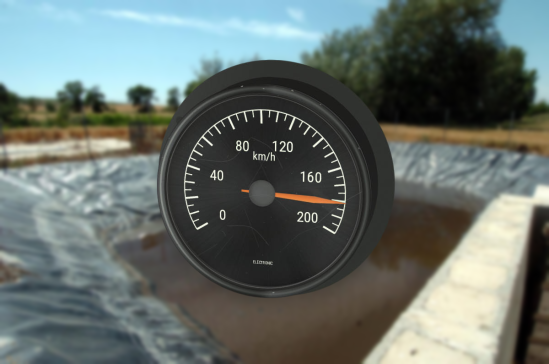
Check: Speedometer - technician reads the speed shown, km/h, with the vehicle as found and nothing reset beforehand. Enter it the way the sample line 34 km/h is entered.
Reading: 180 km/h
